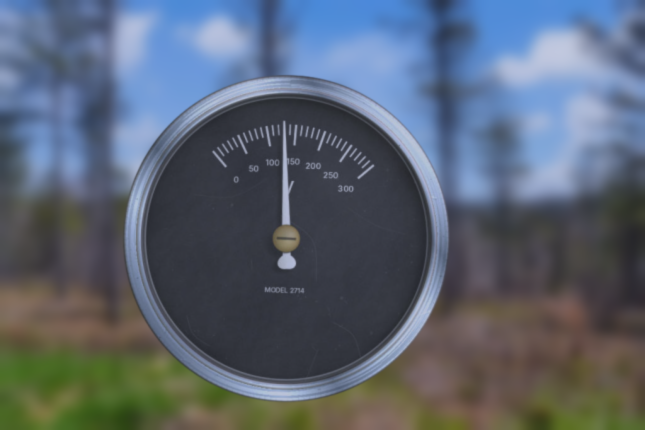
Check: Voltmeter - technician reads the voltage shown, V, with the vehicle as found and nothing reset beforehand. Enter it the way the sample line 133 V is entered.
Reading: 130 V
